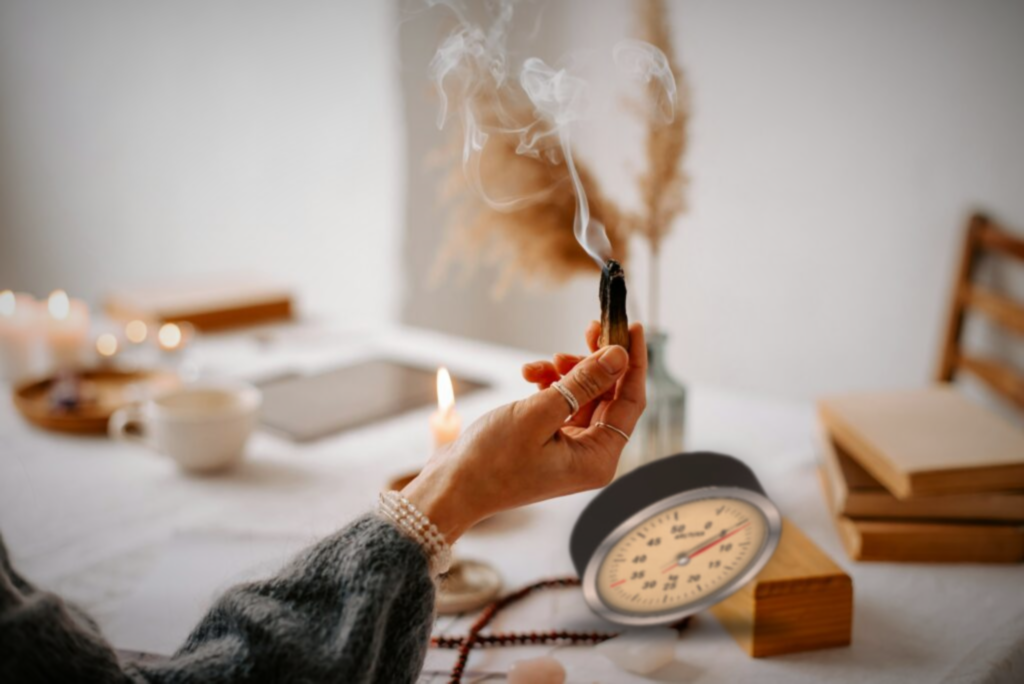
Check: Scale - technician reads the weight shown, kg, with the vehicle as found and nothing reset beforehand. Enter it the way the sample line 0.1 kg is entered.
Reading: 5 kg
